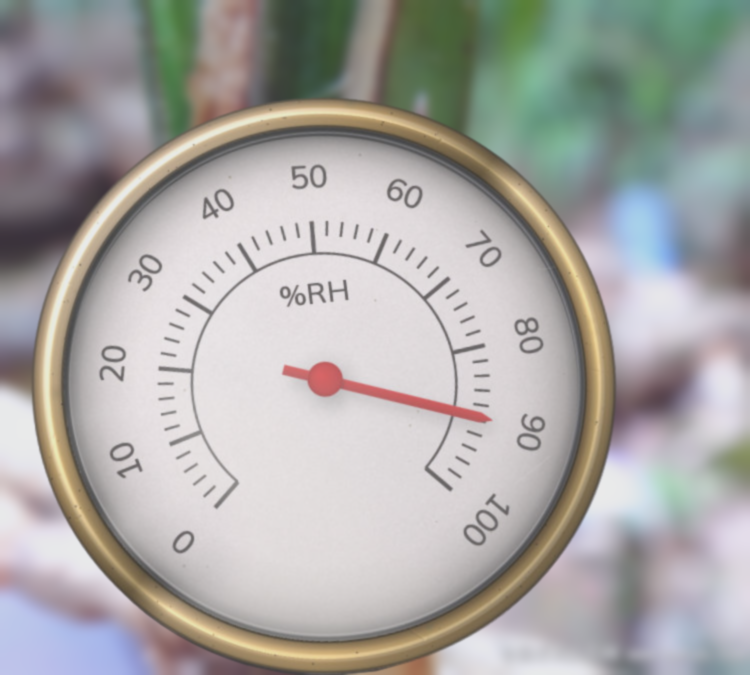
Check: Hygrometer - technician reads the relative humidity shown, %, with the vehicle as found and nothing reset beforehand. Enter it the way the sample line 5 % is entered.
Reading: 90 %
